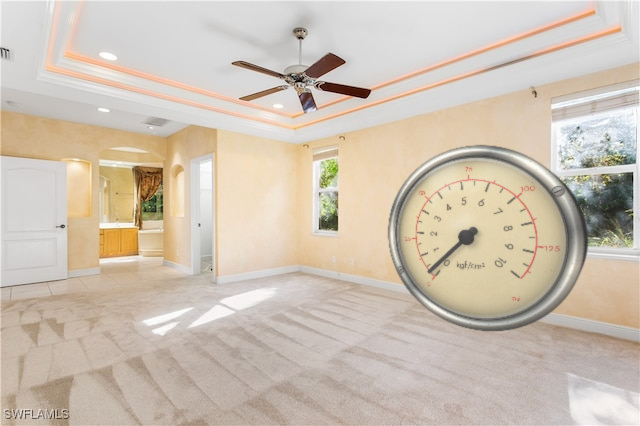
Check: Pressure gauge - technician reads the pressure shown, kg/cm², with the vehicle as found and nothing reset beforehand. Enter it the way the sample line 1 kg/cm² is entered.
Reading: 0.25 kg/cm²
